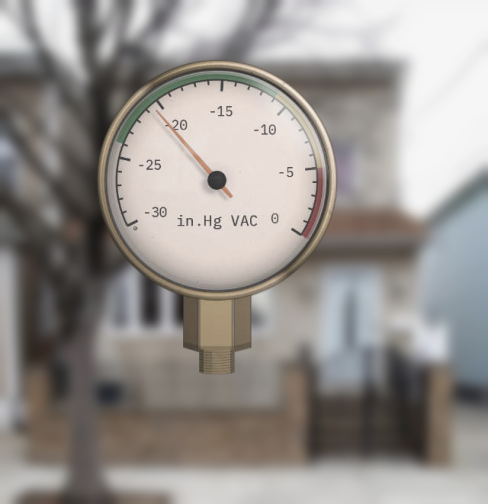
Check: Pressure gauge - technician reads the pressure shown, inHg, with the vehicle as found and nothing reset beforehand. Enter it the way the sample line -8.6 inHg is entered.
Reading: -20.5 inHg
